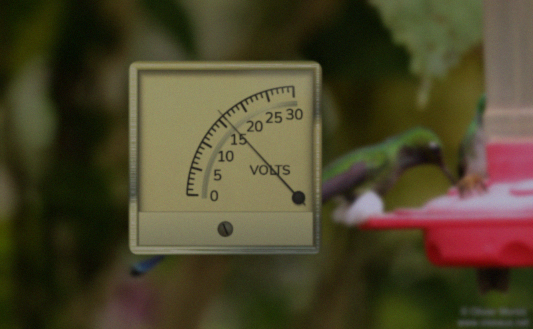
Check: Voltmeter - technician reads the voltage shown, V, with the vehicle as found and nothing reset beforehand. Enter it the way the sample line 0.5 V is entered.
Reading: 16 V
